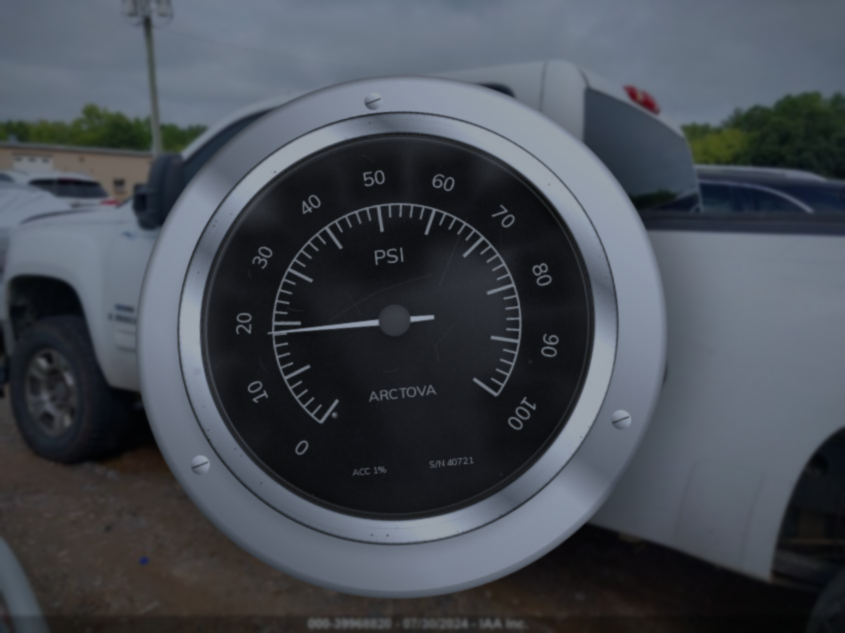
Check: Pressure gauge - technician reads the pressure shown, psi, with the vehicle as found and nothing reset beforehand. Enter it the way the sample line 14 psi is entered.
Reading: 18 psi
